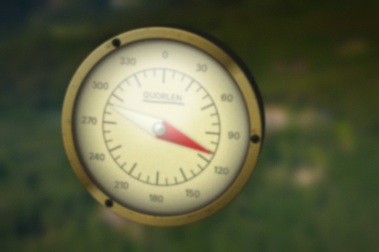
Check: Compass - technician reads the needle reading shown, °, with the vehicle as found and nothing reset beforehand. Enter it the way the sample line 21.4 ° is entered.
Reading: 110 °
